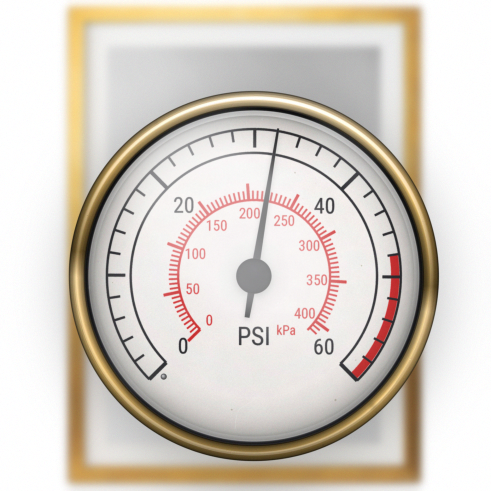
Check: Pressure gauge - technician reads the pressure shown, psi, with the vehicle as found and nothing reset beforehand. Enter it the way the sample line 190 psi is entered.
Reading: 32 psi
